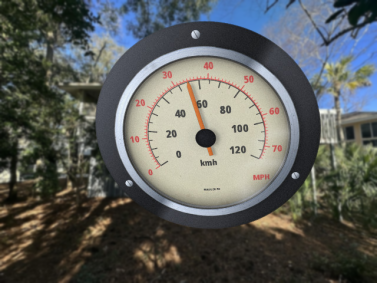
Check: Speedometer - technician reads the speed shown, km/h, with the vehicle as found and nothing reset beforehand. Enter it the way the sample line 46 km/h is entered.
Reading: 55 km/h
